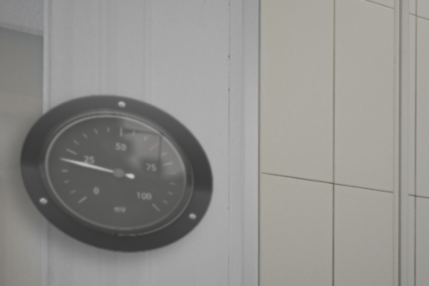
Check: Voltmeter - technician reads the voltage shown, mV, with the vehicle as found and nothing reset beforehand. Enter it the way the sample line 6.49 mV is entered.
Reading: 20 mV
